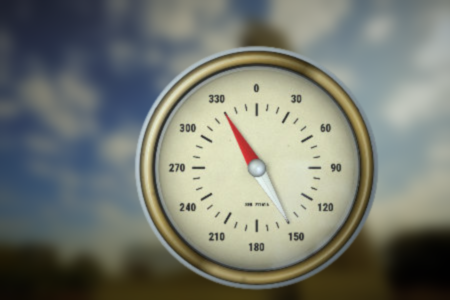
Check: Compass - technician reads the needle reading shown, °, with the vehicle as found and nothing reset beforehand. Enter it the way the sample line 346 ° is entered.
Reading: 330 °
